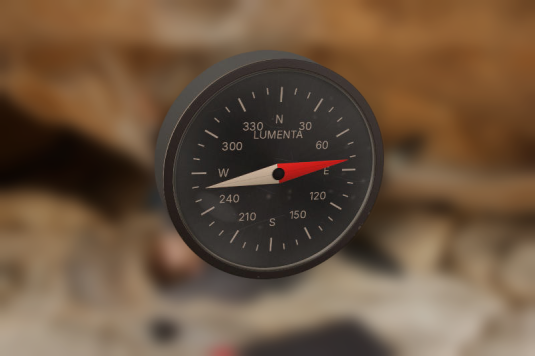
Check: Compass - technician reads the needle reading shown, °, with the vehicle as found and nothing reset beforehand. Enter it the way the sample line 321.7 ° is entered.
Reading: 80 °
